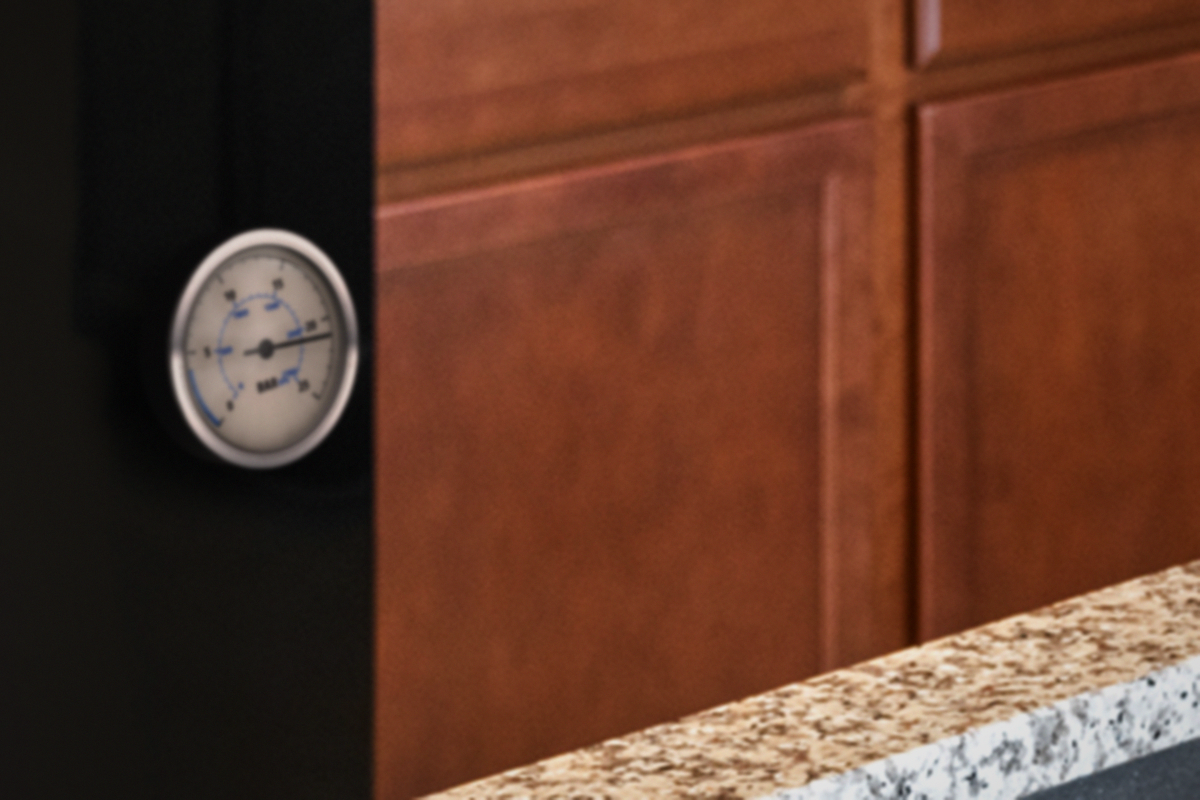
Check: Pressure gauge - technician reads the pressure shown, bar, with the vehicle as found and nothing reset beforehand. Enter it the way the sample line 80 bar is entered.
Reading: 21 bar
